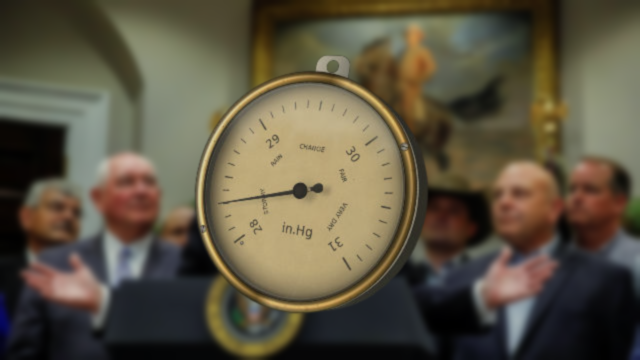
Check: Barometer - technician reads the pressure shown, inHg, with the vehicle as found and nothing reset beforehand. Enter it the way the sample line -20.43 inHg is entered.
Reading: 28.3 inHg
